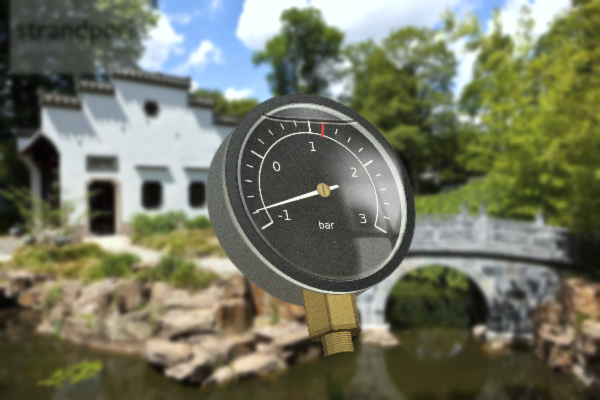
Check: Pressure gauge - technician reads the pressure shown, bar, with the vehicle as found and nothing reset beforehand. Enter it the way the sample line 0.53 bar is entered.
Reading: -0.8 bar
